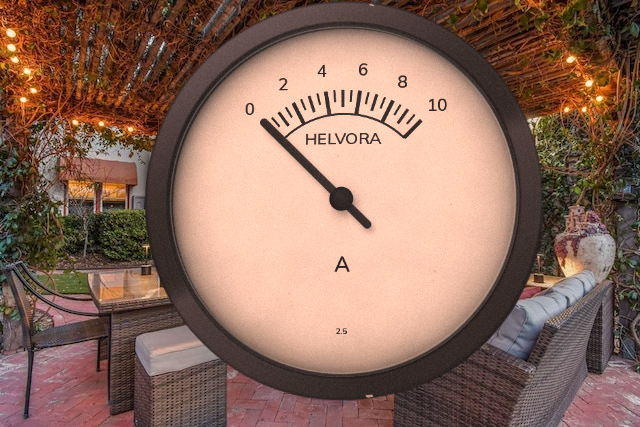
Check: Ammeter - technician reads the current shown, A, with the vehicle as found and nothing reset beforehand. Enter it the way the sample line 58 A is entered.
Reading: 0 A
